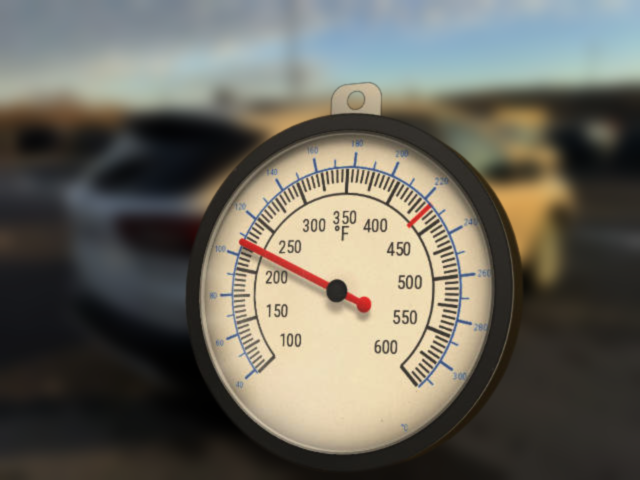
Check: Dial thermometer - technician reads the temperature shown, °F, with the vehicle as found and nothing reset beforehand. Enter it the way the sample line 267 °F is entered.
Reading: 225 °F
